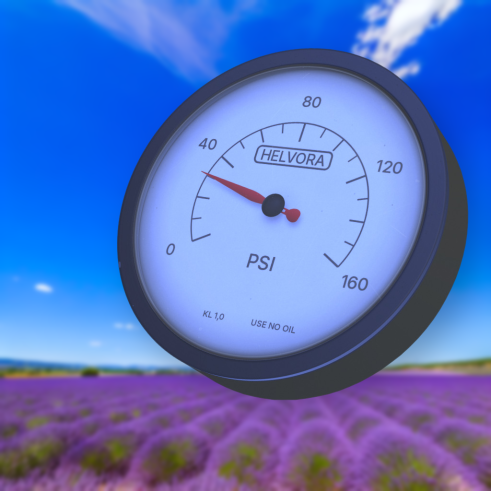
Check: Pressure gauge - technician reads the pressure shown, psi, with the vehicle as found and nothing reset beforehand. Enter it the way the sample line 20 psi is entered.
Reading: 30 psi
